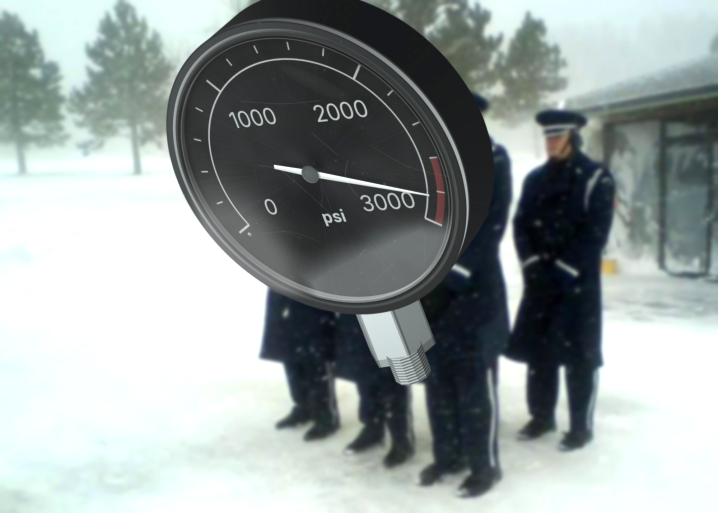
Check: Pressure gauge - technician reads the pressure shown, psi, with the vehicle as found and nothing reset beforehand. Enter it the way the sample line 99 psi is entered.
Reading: 2800 psi
